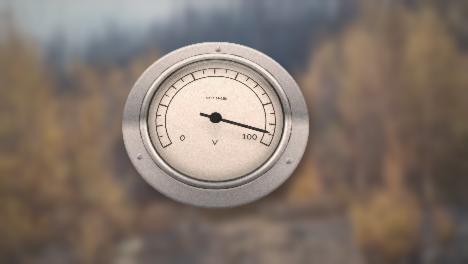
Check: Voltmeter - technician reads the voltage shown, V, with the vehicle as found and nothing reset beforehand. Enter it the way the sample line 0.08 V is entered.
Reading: 95 V
